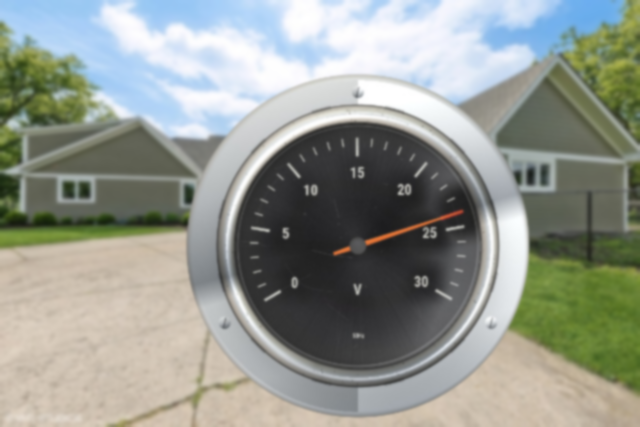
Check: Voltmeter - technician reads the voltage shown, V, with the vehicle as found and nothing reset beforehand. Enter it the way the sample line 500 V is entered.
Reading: 24 V
